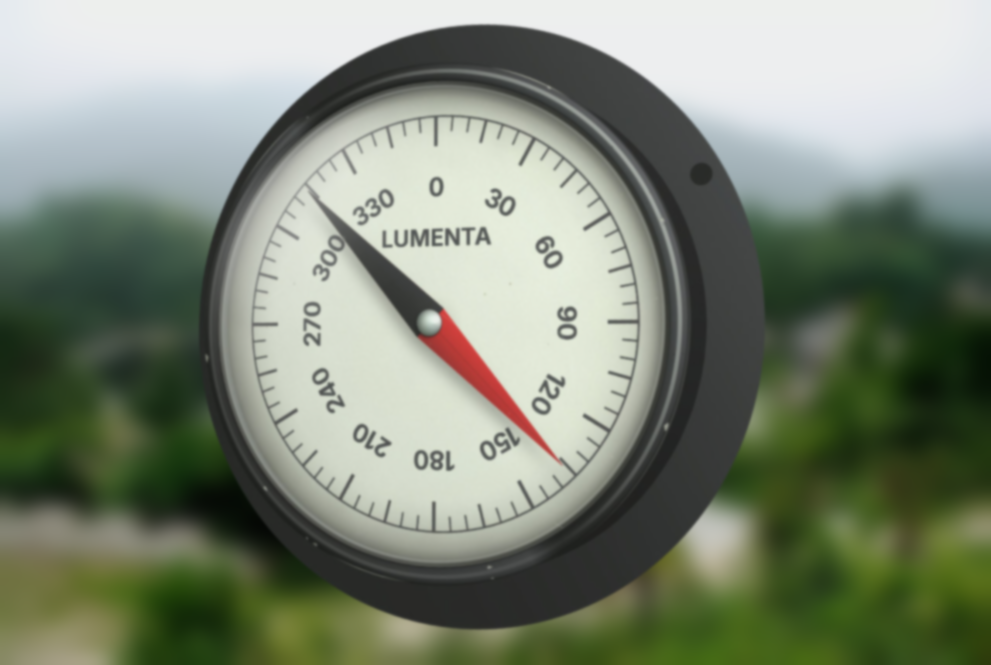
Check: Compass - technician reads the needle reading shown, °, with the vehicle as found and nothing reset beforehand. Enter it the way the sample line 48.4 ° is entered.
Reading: 135 °
